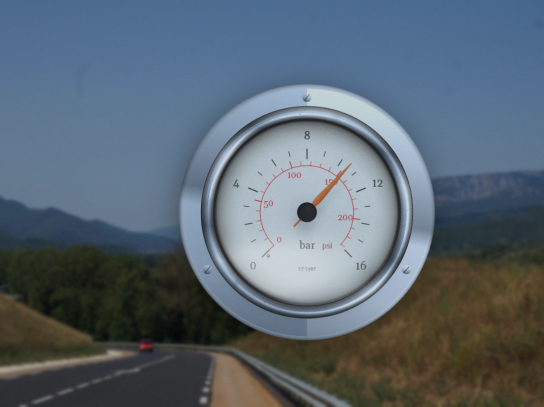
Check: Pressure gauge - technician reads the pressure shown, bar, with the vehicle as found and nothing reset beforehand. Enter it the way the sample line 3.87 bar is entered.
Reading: 10.5 bar
